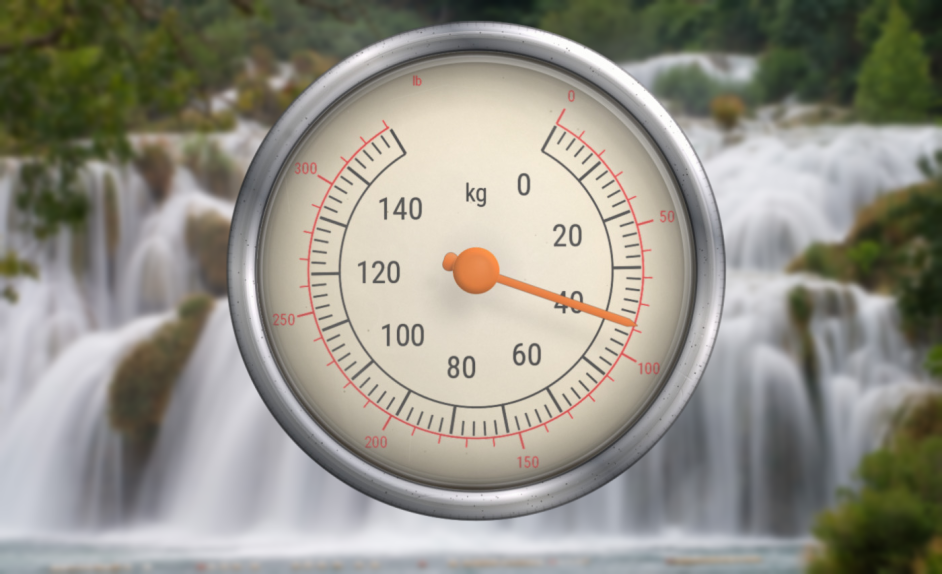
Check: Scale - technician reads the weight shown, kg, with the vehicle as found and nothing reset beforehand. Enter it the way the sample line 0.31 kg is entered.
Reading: 40 kg
